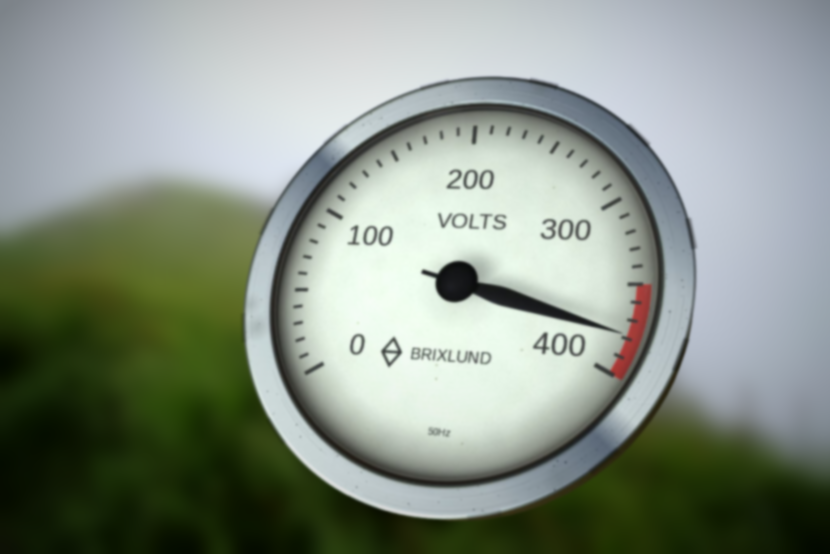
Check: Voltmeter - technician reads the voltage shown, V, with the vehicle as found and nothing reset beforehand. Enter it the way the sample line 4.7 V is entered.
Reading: 380 V
